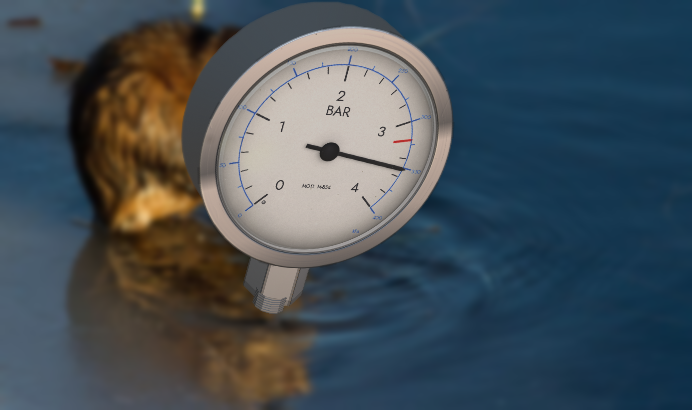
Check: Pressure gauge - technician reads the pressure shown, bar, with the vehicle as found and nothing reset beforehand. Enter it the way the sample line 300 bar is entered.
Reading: 3.5 bar
